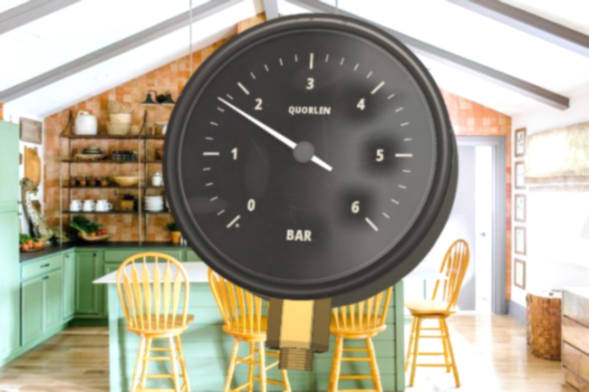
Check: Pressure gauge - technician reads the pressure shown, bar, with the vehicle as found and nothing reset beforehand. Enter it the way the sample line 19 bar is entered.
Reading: 1.7 bar
